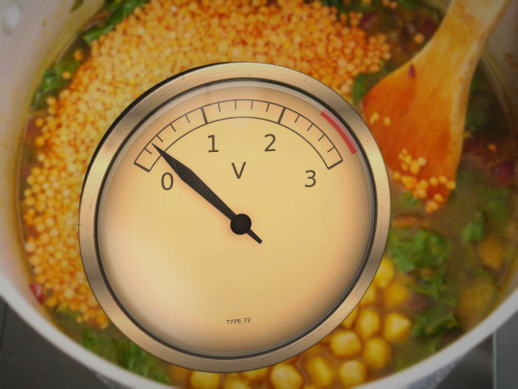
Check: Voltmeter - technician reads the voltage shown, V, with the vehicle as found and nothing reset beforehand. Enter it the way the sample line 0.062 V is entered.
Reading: 0.3 V
